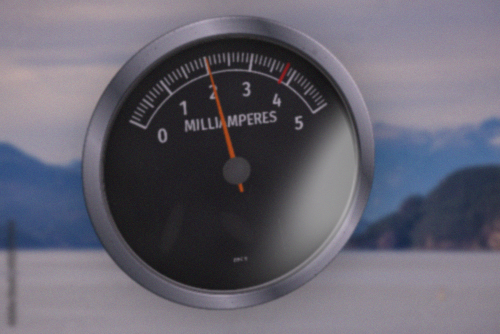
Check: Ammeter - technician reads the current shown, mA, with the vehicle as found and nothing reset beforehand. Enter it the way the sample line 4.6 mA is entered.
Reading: 2 mA
